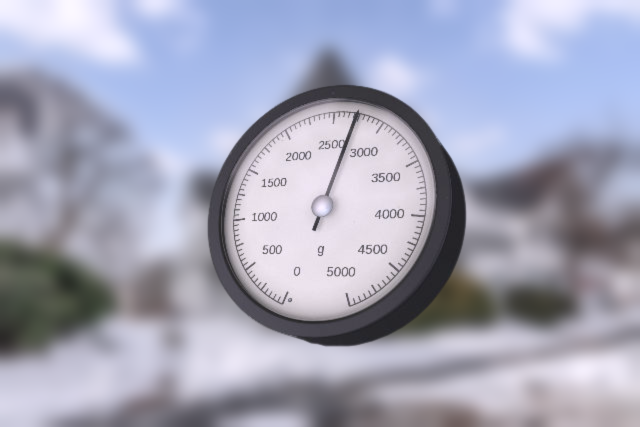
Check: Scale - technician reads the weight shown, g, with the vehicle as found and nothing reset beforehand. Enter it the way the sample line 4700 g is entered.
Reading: 2750 g
